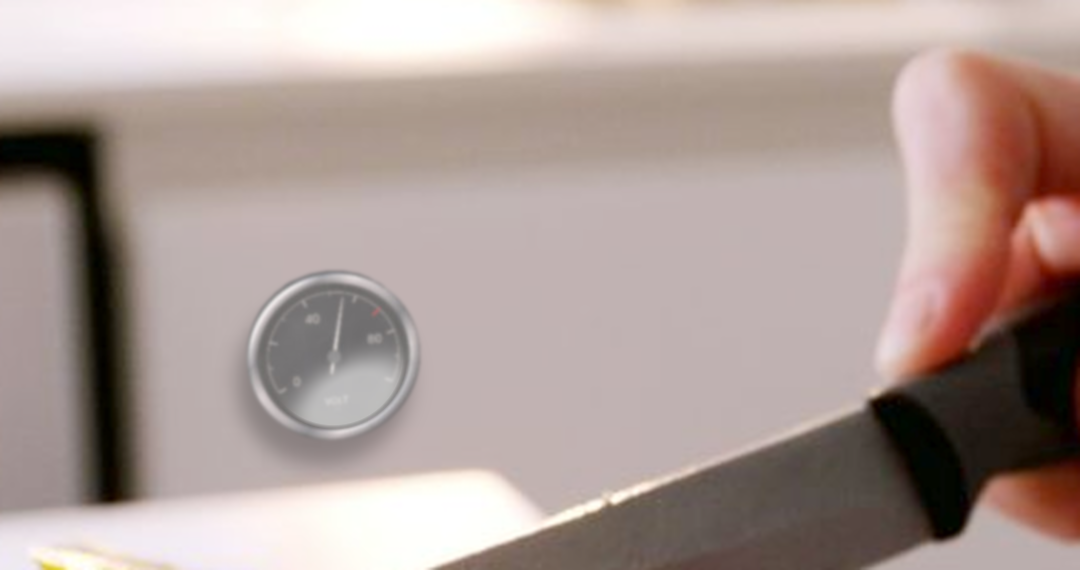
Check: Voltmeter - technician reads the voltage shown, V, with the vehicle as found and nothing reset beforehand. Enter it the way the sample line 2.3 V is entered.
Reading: 55 V
